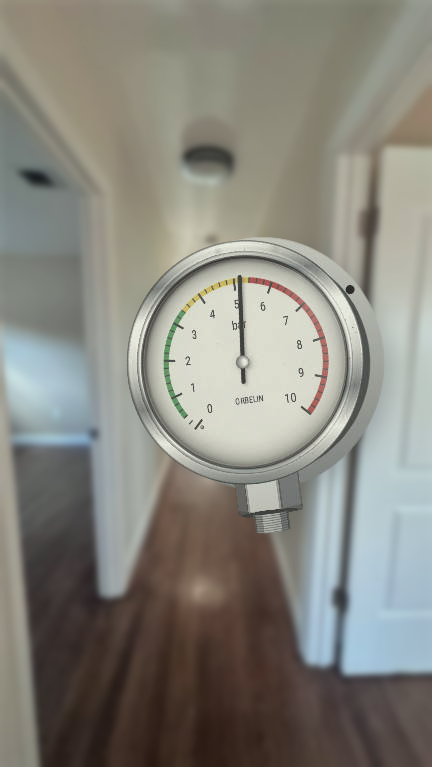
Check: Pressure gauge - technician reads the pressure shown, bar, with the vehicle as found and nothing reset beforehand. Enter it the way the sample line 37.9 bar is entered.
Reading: 5.2 bar
